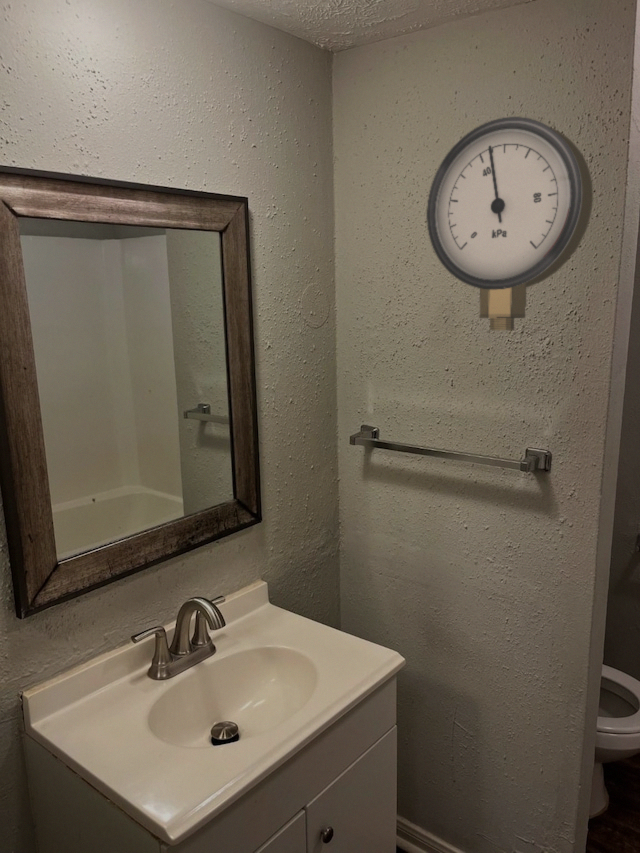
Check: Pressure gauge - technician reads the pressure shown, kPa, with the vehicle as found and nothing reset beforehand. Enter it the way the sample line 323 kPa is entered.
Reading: 45 kPa
